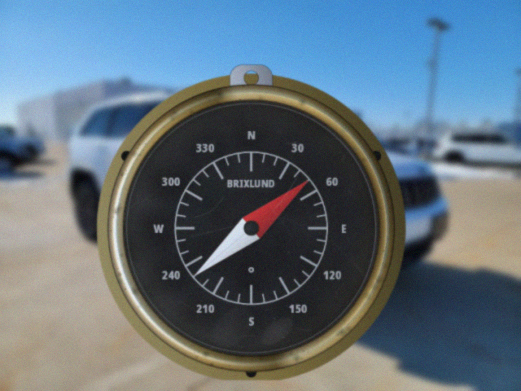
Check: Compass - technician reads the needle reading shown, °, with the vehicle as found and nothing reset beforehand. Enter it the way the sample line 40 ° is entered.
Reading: 50 °
